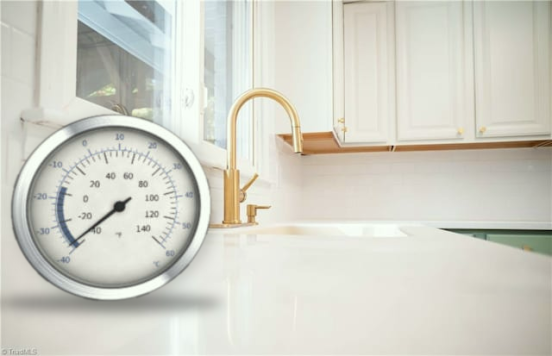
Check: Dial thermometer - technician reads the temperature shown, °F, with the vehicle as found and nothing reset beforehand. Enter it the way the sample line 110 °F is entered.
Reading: -36 °F
